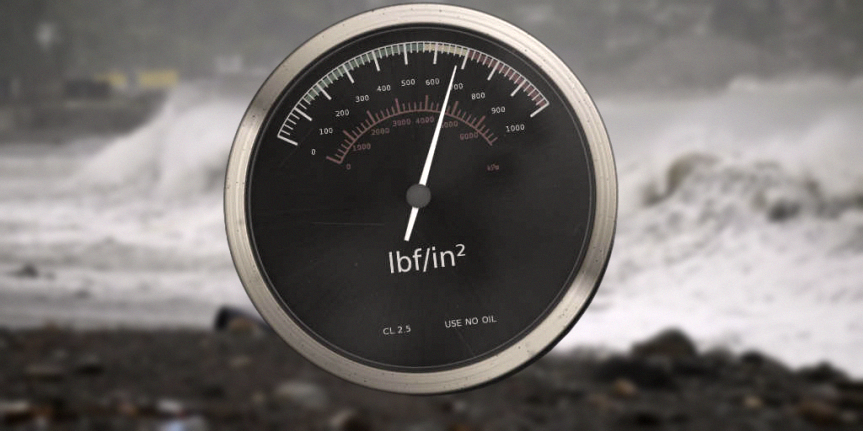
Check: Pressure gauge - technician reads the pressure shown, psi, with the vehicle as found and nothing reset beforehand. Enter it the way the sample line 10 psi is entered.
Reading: 680 psi
